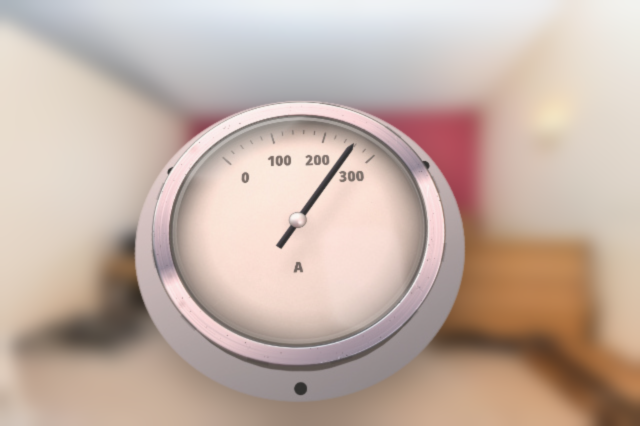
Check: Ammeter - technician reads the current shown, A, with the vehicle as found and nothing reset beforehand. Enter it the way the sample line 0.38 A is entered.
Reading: 260 A
